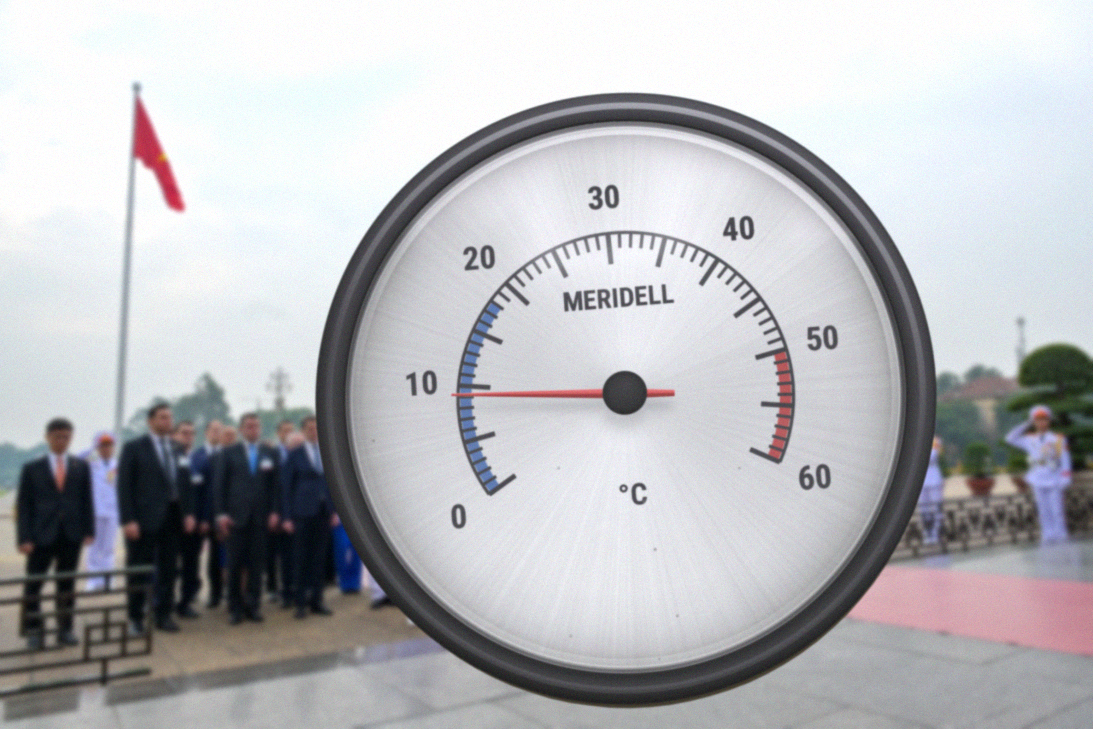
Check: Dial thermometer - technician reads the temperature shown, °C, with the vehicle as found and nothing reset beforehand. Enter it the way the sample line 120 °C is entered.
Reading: 9 °C
